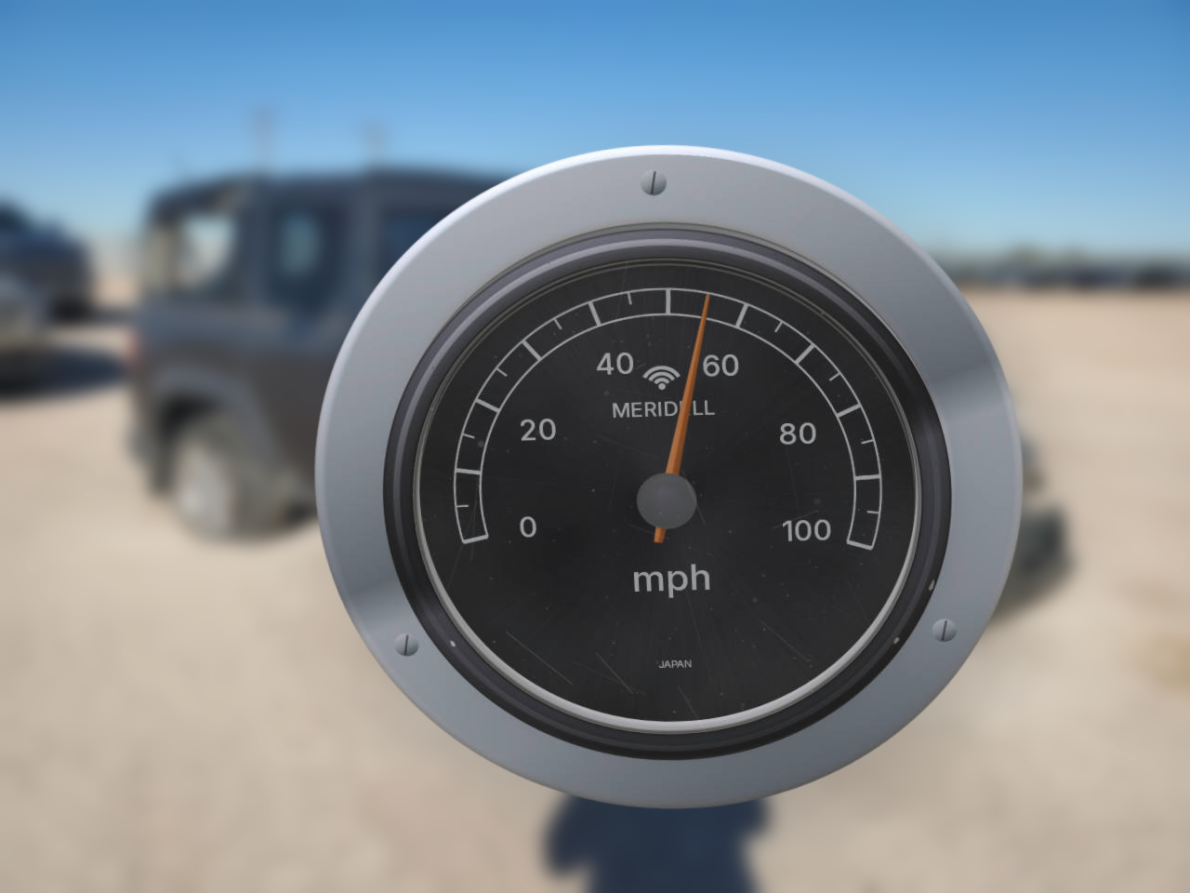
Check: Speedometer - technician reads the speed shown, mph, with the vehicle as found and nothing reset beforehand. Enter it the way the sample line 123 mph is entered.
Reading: 55 mph
